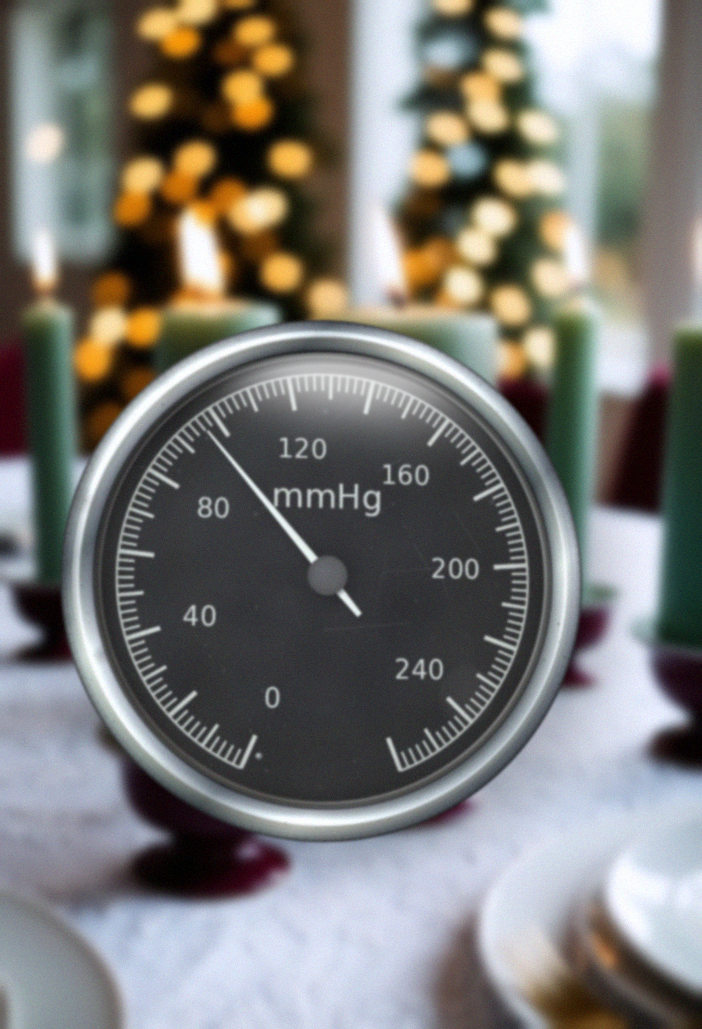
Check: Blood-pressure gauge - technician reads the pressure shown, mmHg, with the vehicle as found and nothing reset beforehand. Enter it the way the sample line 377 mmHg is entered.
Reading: 96 mmHg
